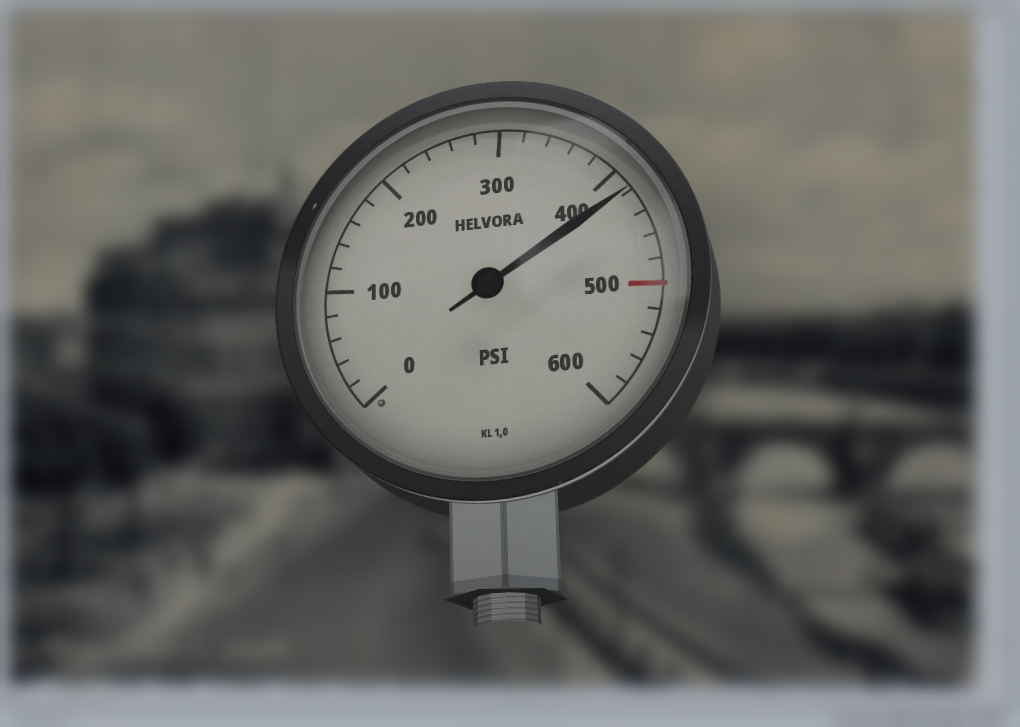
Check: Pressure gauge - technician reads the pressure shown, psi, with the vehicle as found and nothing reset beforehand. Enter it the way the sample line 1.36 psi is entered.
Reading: 420 psi
